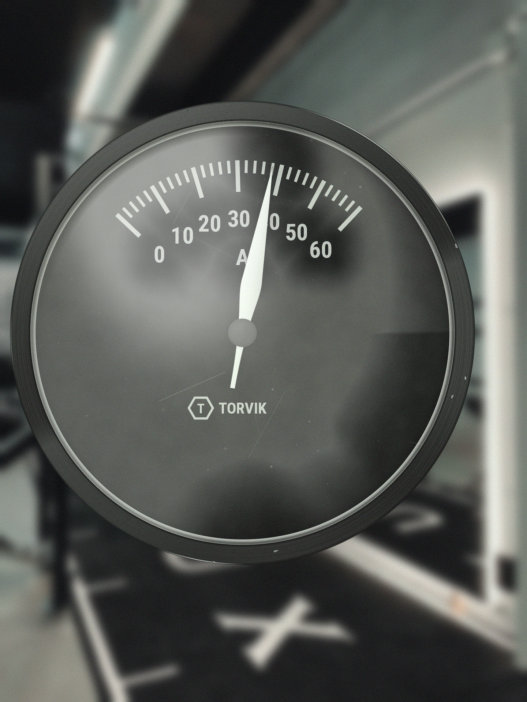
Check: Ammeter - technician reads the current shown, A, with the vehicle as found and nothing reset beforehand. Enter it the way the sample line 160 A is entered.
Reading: 38 A
